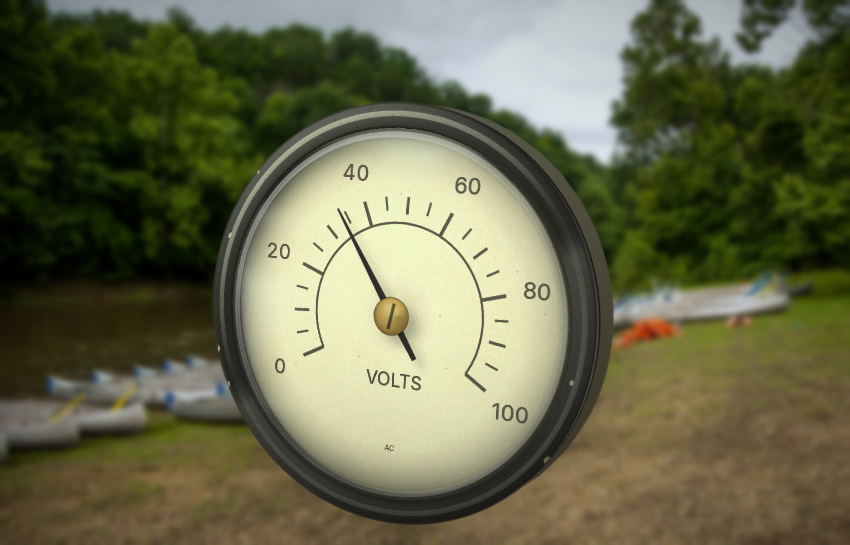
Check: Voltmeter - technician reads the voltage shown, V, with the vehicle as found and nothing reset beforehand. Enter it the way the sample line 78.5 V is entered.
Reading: 35 V
